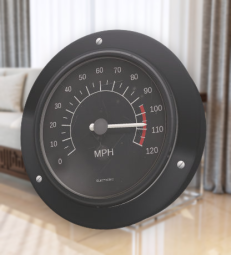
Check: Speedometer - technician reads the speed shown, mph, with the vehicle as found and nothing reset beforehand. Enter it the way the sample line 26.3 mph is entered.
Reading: 107.5 mph
